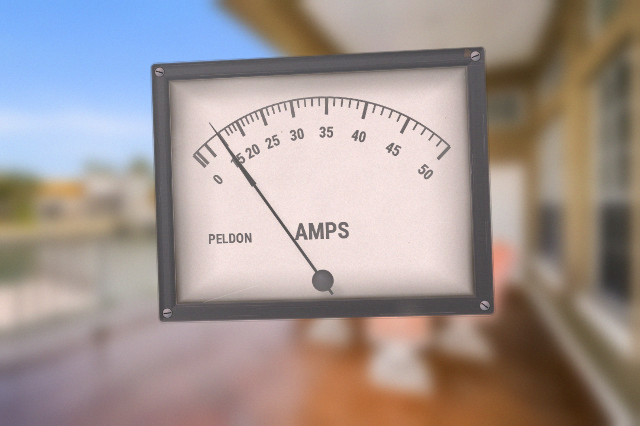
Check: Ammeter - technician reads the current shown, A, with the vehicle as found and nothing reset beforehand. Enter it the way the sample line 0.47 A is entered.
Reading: 15 A
